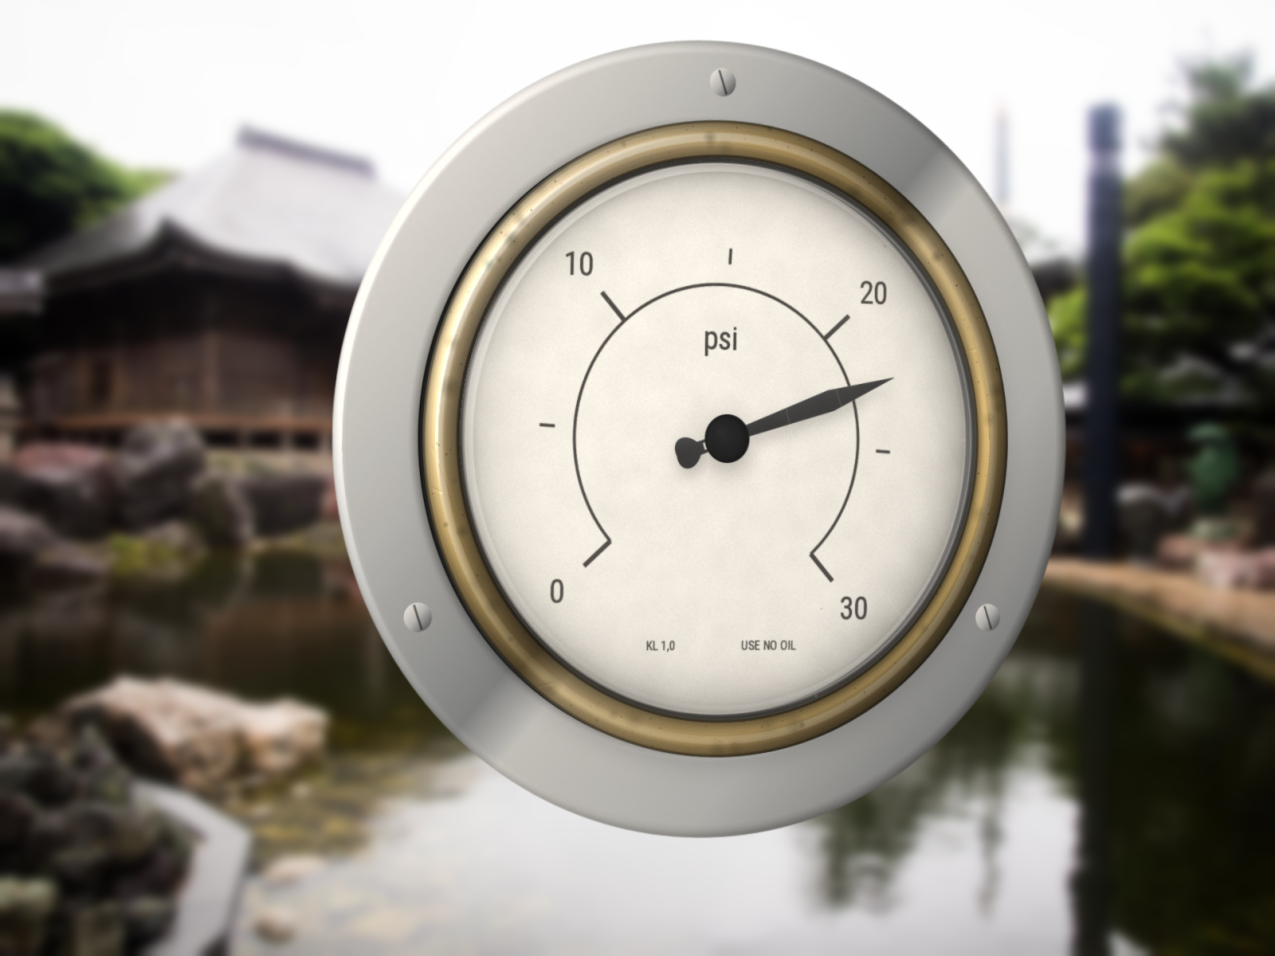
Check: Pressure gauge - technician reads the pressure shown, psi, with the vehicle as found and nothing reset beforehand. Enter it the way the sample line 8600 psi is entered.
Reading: 22.5 psi
